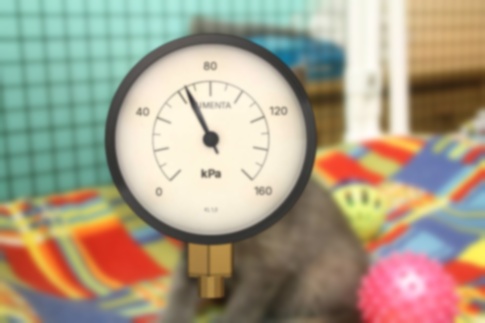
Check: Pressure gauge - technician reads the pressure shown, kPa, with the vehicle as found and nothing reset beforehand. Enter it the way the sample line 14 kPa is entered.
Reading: 65 kPa
